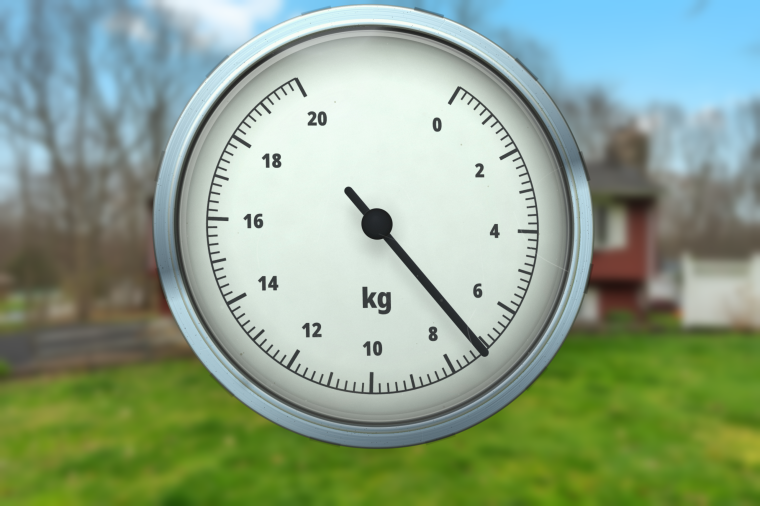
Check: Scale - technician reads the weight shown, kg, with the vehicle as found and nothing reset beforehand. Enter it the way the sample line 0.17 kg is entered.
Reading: 7.2 kg
